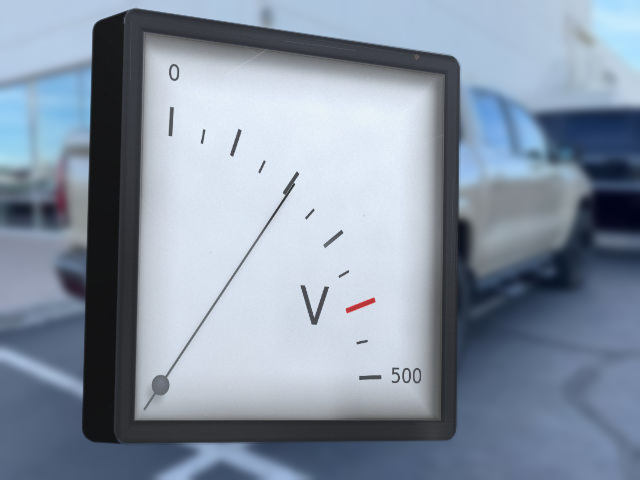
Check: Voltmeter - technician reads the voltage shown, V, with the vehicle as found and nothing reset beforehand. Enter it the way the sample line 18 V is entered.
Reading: 200 V
